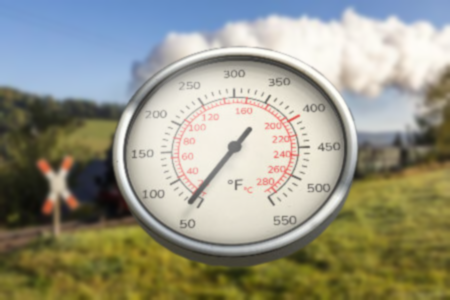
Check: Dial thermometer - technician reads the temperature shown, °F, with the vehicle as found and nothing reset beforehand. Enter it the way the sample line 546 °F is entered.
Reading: 60 °F
